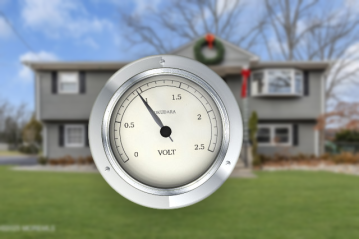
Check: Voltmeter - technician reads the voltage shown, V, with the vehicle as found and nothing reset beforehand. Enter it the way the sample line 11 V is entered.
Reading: 0.95 V
